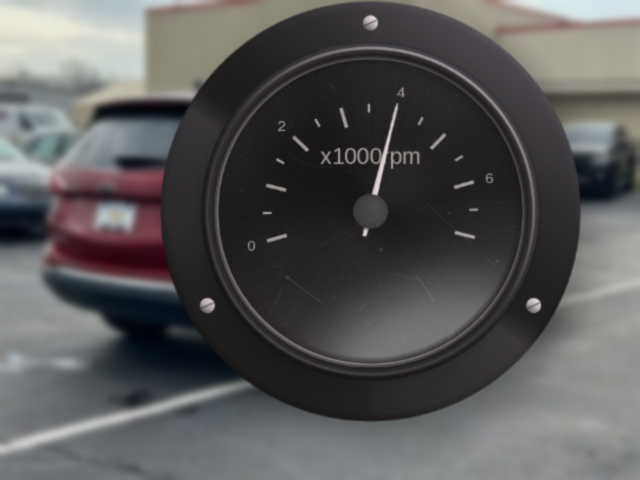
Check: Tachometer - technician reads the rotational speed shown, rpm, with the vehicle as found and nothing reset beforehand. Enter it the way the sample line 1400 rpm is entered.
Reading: 4000 rpm
